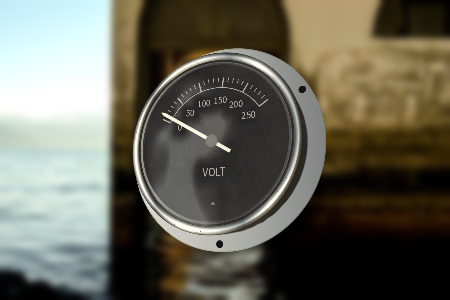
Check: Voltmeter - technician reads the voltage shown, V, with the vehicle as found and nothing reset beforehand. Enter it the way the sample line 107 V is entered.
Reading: 10 V
